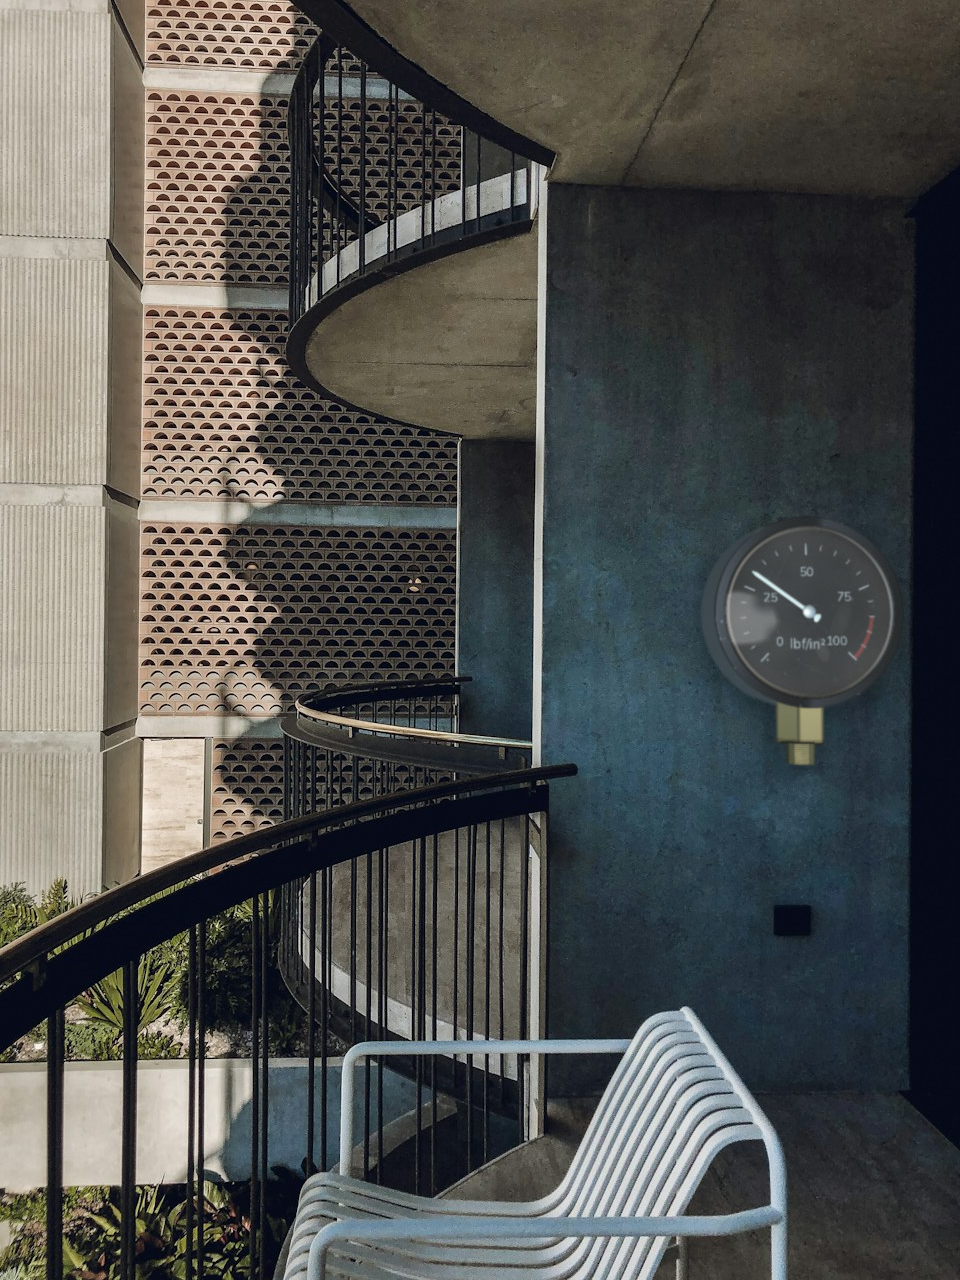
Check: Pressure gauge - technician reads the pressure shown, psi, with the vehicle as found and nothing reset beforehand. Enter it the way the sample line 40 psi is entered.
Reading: 30 psi
